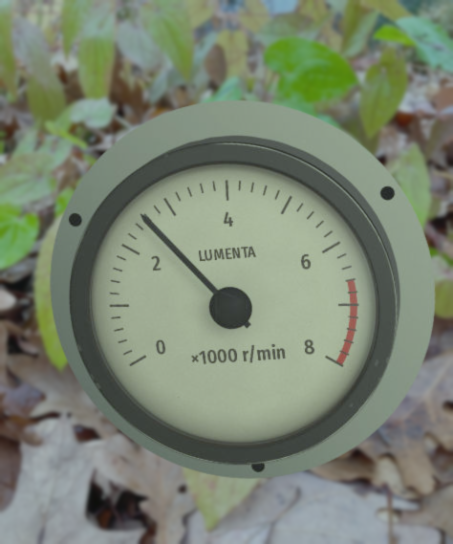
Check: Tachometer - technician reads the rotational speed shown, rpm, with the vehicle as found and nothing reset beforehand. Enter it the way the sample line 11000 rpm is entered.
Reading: 2600 rpm
